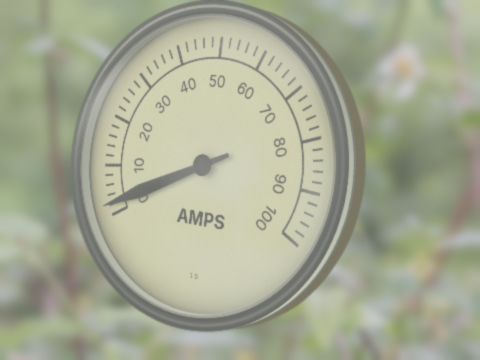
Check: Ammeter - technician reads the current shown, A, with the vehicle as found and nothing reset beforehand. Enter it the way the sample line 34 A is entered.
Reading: 2 A
